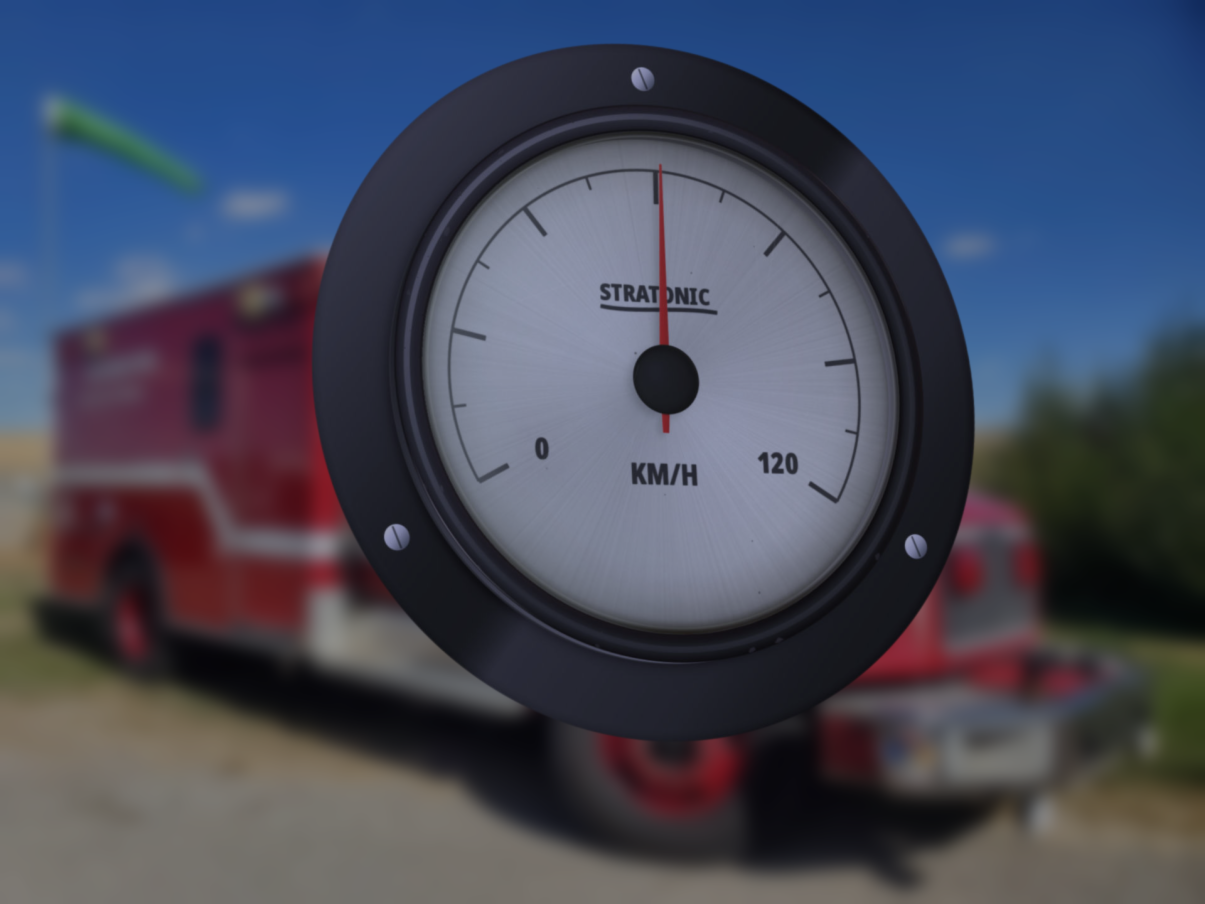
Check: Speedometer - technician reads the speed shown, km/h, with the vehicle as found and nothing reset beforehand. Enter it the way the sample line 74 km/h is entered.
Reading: 60 km/h
